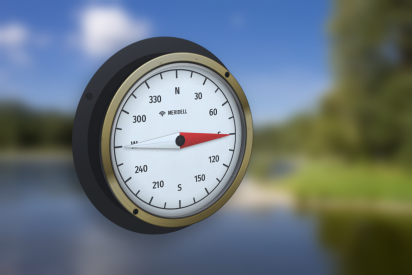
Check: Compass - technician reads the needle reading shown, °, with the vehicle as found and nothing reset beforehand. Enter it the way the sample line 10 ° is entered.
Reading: 90 °
